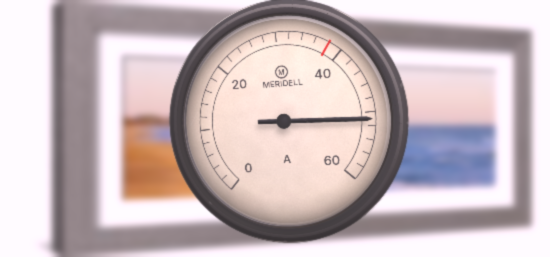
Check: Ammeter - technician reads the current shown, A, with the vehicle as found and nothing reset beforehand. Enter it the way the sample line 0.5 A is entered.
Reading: 51 A
